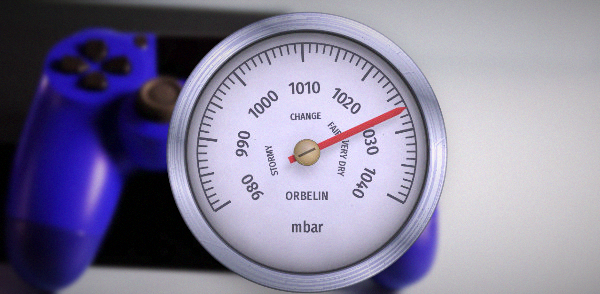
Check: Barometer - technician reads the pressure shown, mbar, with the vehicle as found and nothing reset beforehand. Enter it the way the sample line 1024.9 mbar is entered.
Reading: 1027 mbar
